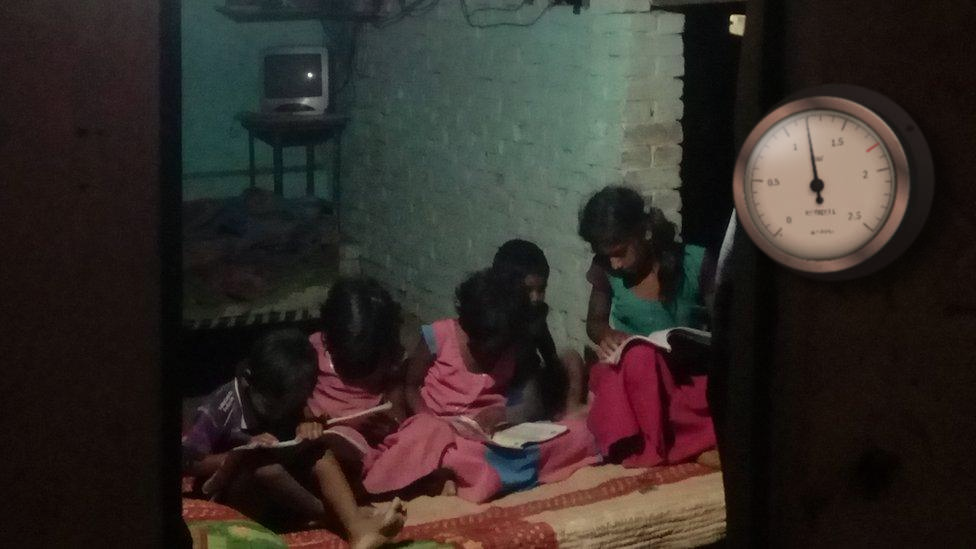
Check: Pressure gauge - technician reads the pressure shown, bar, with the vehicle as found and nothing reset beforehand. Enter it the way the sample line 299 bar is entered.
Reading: 1.2 bar
